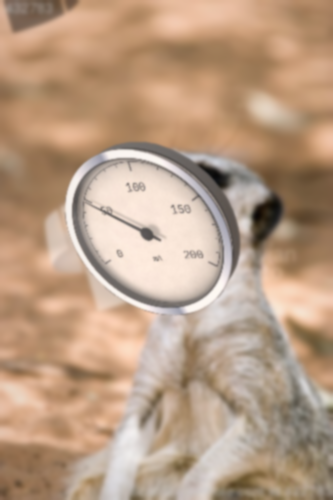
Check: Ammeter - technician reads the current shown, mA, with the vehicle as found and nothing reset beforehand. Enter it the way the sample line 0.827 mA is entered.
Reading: 50 mA
